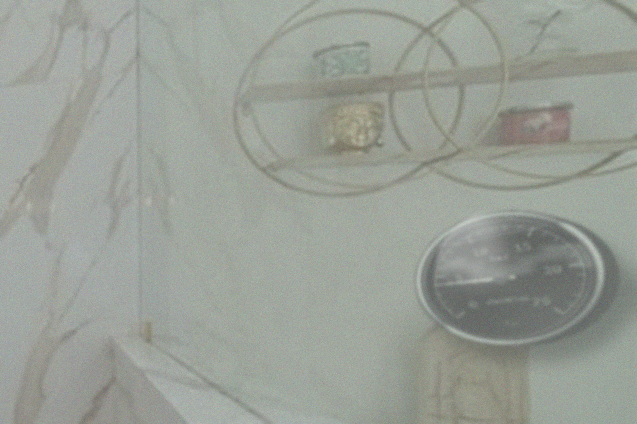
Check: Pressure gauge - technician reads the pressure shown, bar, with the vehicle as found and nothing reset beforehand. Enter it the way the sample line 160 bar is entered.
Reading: 4 bar
